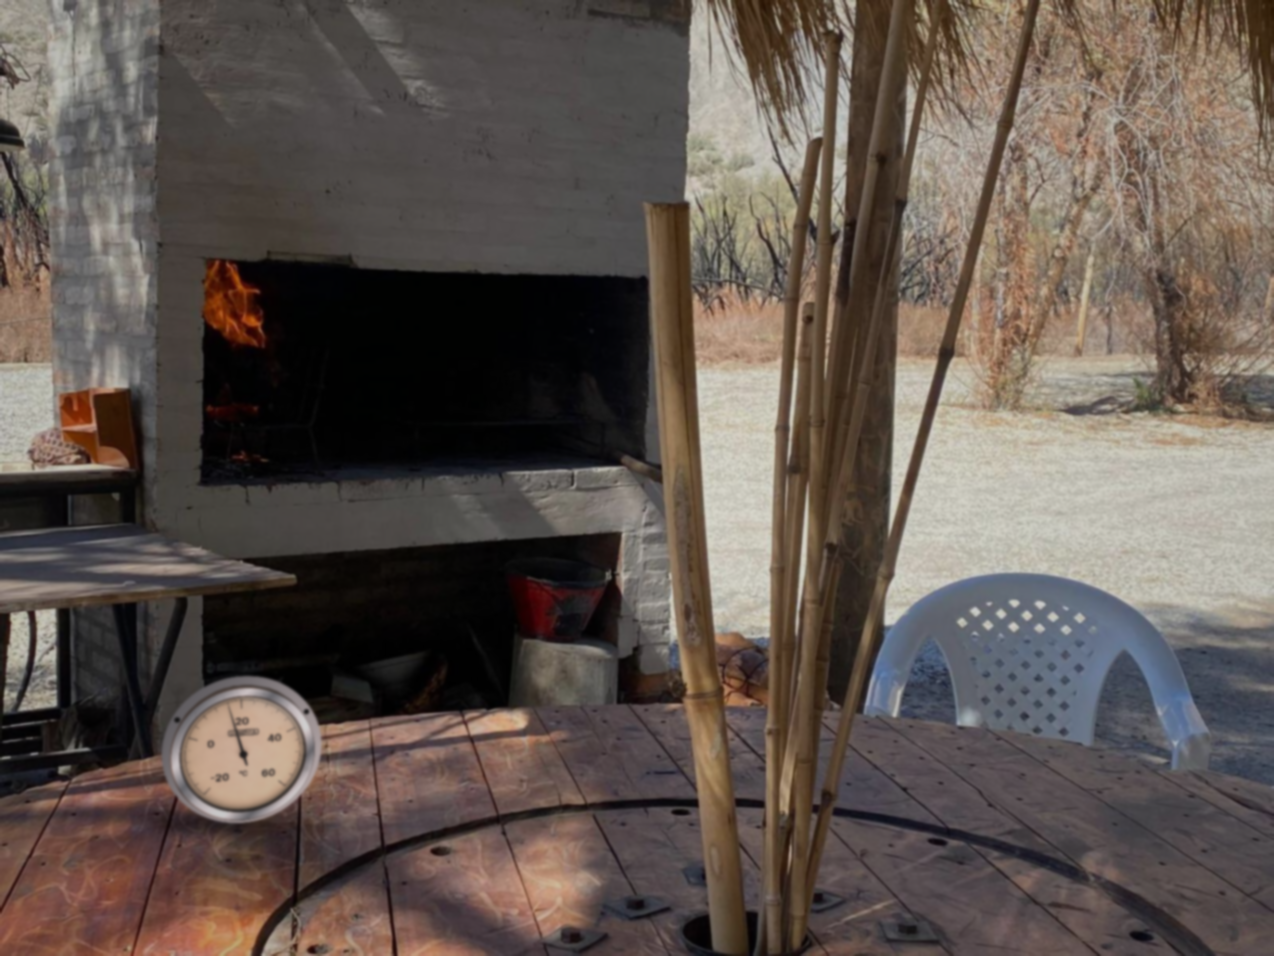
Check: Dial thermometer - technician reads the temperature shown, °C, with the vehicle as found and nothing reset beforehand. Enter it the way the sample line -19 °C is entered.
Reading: 16 °C
